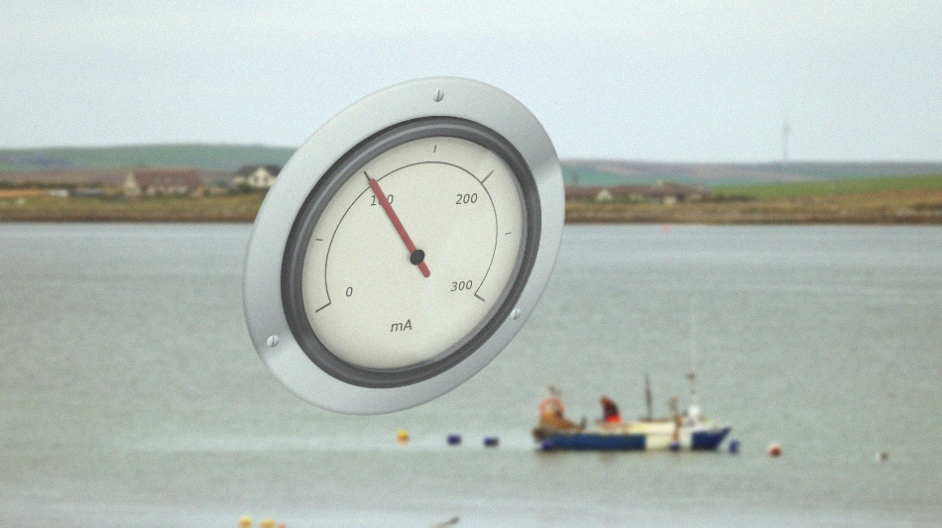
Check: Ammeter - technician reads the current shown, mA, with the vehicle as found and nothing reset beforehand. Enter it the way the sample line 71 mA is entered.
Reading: 100 mA
